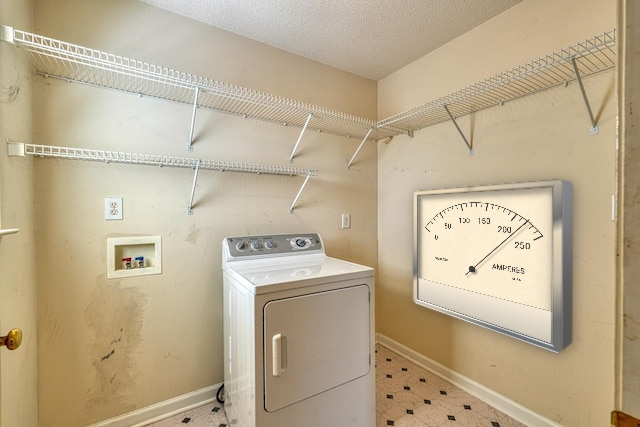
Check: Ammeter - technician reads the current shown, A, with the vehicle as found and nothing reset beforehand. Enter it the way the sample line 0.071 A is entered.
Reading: 220 A
